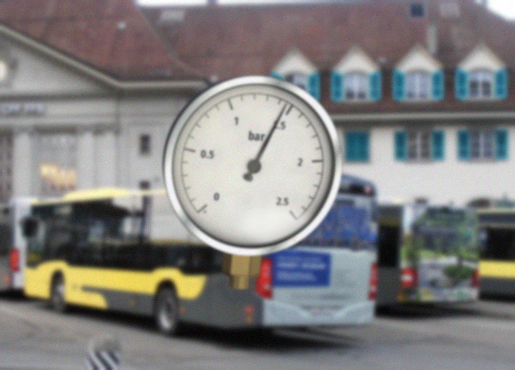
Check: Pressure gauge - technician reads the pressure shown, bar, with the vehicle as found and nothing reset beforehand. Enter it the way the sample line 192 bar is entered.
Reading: 1.45 bar
